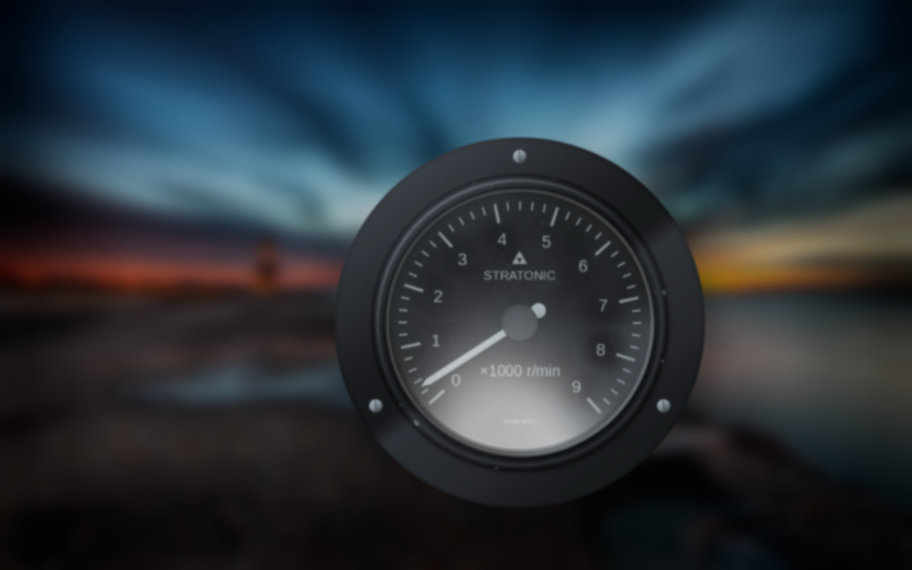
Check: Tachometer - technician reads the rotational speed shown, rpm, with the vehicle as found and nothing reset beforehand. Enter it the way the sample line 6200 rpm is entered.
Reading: 300 rpm
